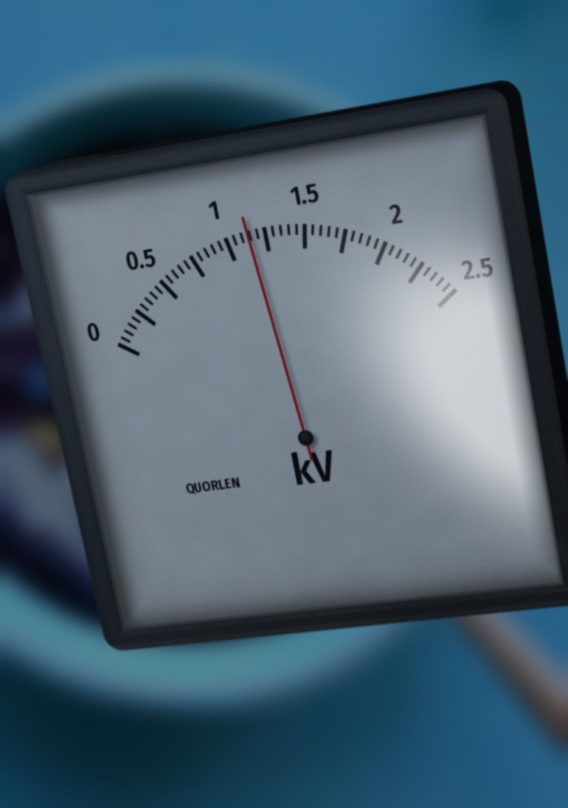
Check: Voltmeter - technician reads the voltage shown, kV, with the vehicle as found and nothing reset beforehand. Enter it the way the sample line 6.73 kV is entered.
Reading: 1.15 kV
